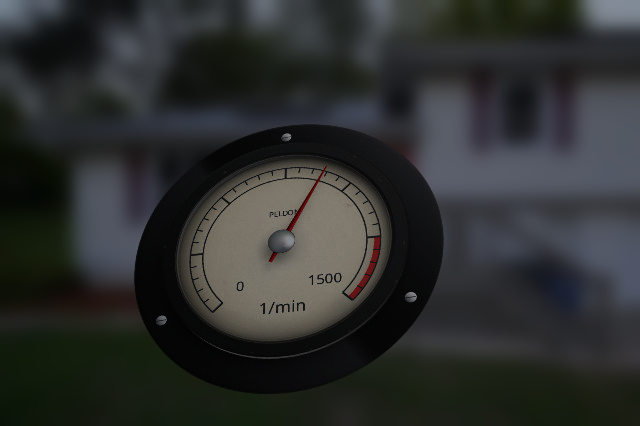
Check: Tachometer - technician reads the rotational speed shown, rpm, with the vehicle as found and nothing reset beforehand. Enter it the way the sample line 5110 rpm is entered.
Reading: 900 rpm
